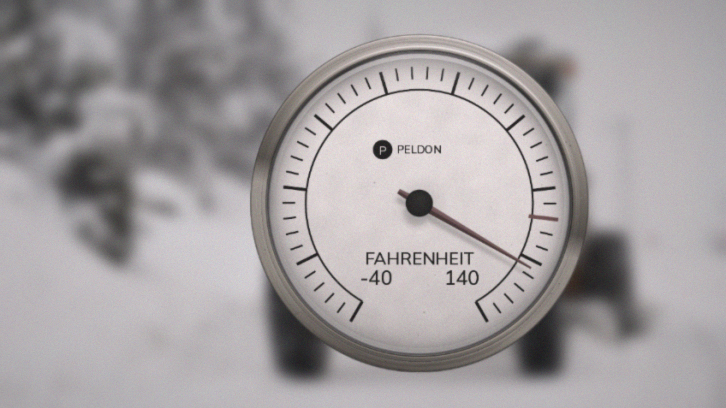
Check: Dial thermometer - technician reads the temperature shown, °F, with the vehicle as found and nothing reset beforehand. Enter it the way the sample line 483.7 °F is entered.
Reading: 122 °F
